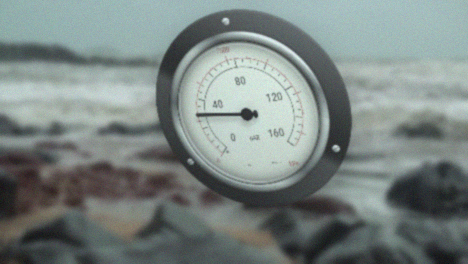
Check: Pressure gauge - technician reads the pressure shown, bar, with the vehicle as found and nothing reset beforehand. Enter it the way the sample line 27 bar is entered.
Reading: 30 bar
